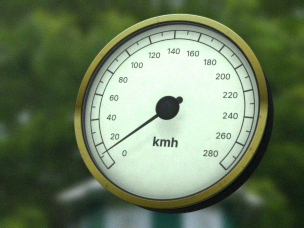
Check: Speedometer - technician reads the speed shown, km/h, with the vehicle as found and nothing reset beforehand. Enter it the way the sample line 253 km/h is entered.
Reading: 10 km/h
